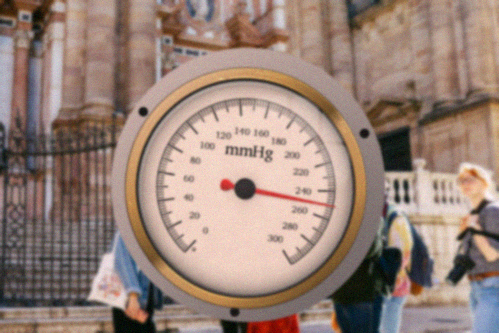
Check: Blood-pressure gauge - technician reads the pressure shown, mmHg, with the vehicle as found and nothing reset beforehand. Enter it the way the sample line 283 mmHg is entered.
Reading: 250 mmHg
